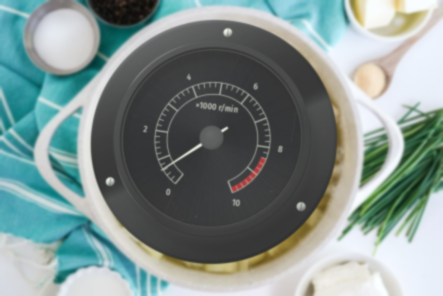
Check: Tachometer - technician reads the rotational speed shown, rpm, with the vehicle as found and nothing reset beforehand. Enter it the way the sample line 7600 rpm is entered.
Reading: 600 rpm
